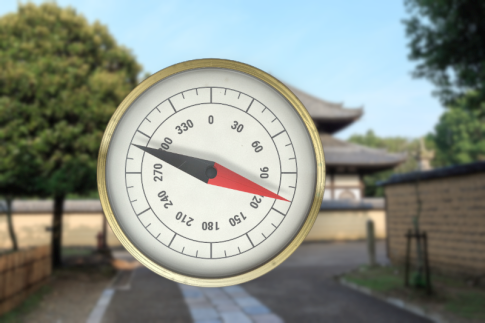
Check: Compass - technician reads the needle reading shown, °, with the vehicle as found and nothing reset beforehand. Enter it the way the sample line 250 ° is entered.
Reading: 110 °
